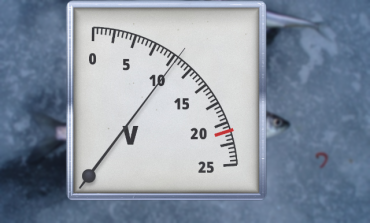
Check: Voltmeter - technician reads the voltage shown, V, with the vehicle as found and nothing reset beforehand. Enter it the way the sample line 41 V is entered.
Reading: 10.5 V
